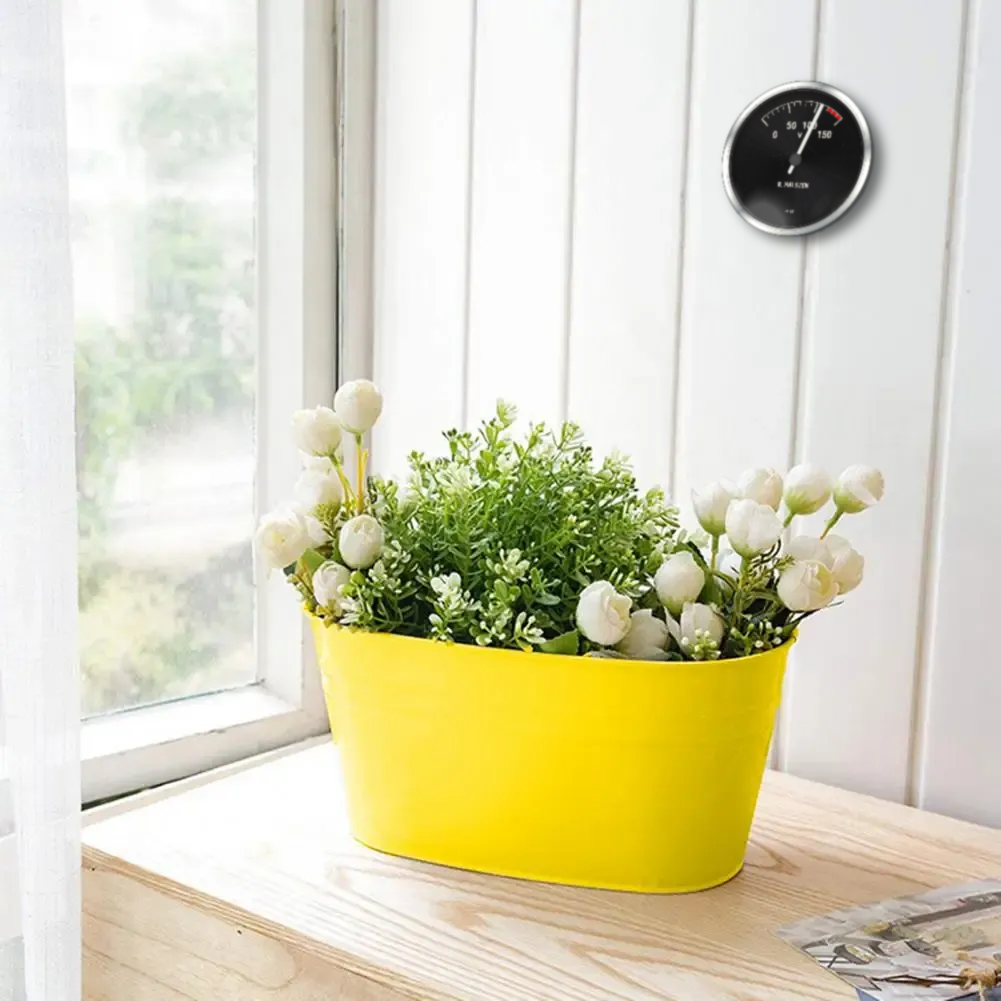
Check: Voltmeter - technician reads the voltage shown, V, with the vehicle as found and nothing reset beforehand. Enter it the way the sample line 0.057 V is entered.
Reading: 110 V
